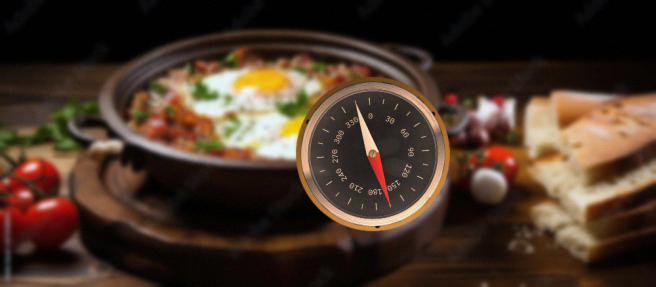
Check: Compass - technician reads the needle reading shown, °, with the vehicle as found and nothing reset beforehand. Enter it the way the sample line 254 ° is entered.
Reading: 165 °
